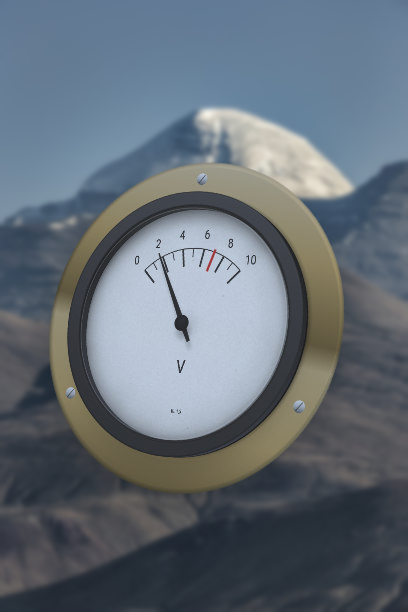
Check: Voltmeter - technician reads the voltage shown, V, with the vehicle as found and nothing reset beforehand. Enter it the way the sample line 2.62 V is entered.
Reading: 2 V
